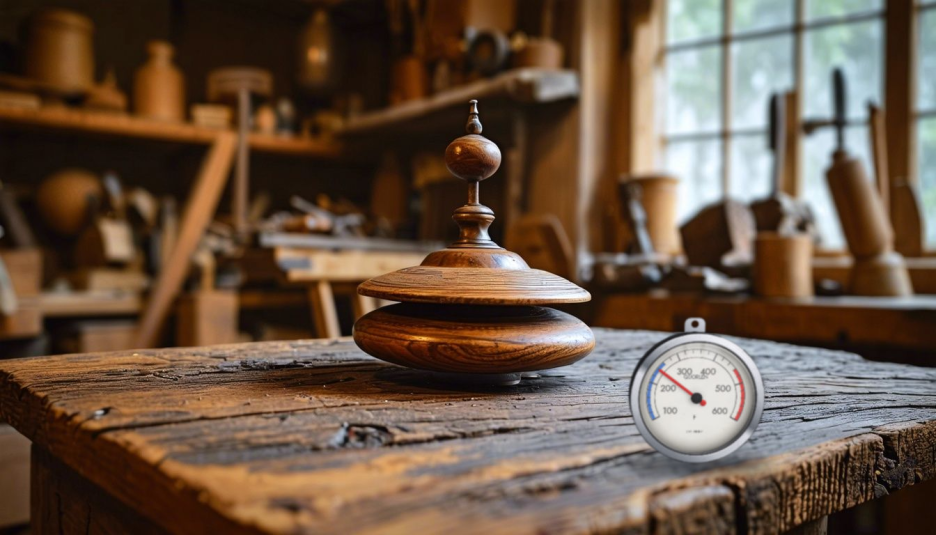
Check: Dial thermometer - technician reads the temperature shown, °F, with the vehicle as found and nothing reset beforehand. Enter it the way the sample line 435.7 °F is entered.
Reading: 240 °F
